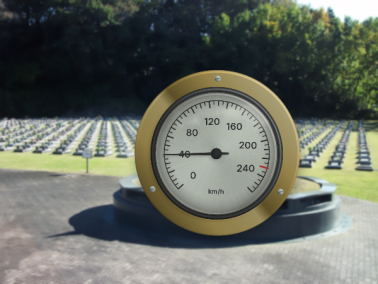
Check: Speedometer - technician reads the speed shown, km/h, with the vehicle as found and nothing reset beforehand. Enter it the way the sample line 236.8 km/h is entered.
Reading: 40 km/h
